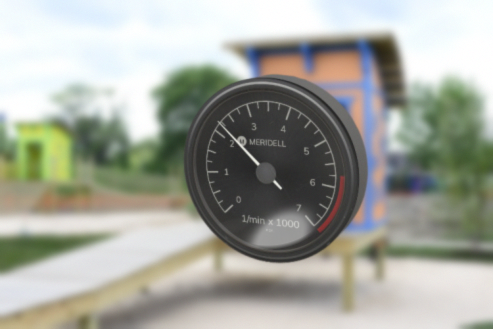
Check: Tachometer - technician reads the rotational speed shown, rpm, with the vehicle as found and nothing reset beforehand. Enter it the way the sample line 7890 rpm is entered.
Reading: 2250 rpm
